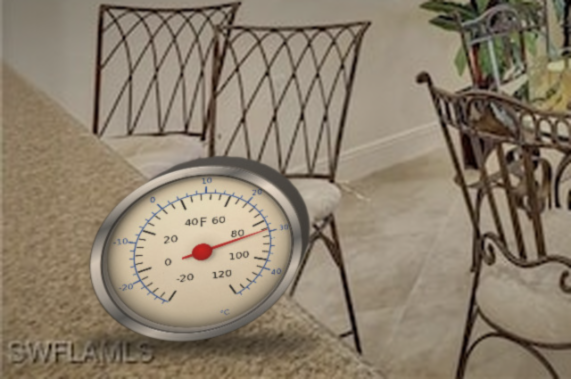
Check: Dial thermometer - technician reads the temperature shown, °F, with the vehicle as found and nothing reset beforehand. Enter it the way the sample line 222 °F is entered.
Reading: 84 °F
